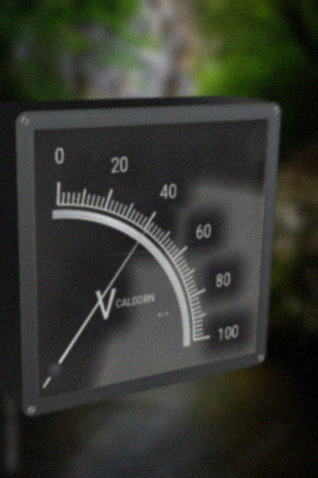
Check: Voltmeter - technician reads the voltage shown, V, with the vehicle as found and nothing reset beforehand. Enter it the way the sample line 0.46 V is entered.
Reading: 40 V
